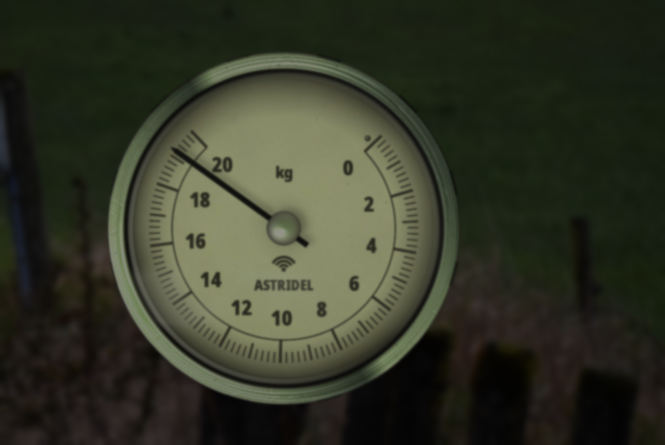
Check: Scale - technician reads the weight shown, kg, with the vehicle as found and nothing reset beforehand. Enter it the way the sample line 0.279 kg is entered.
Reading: 19.2 kg
